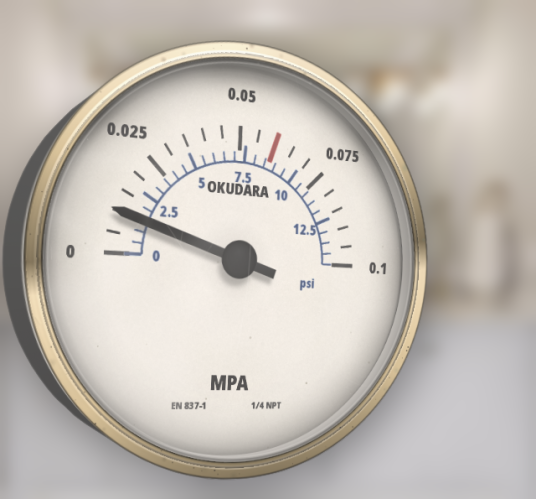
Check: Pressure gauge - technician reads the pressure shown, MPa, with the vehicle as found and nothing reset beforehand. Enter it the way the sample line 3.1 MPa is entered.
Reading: 0.01 MPa
